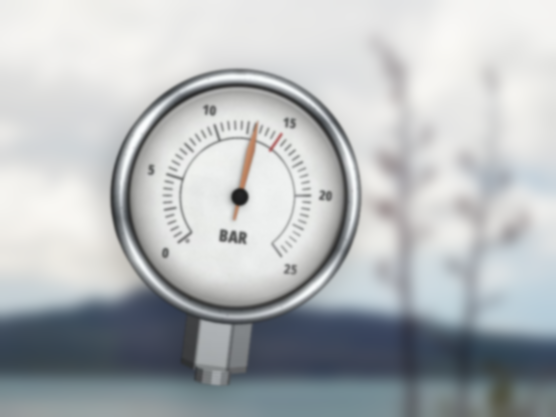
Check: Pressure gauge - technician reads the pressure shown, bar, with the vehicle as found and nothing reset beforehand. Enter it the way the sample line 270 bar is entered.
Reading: 13 bar
